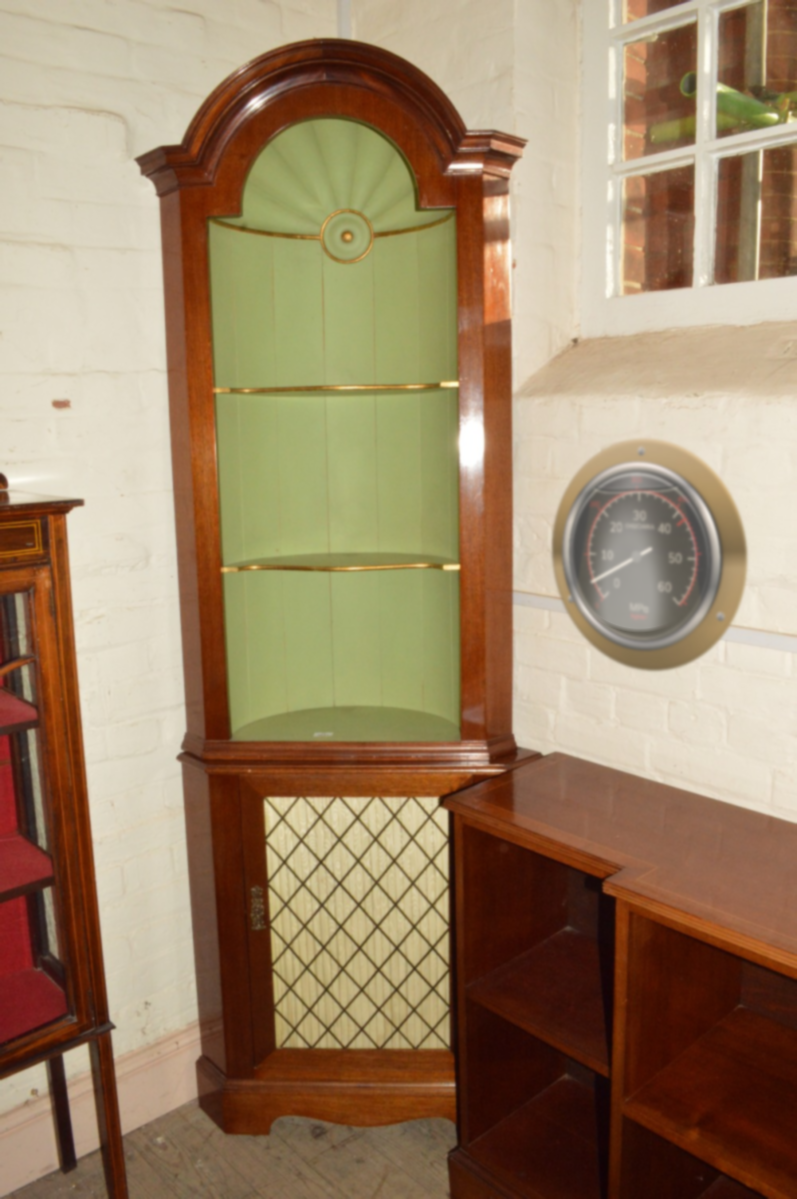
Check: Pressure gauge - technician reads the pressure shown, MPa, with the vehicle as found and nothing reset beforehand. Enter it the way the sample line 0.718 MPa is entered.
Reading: 4 MPa
